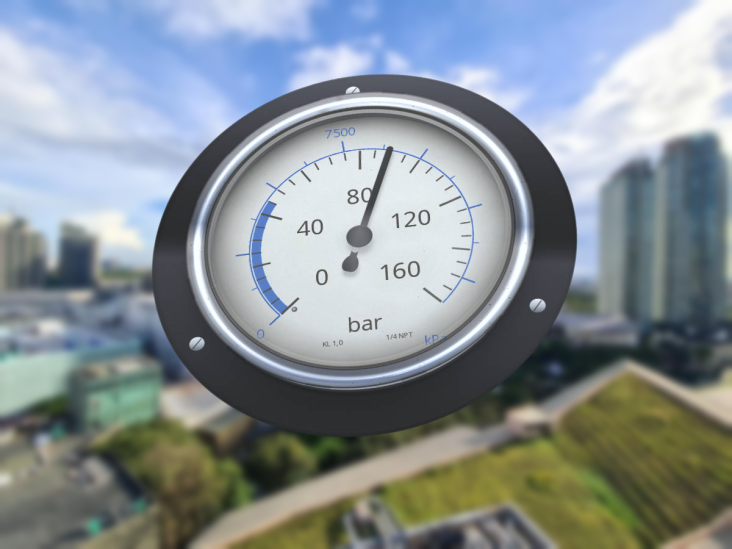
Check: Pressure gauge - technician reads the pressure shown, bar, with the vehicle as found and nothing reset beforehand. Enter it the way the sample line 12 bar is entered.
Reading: 90 bar
